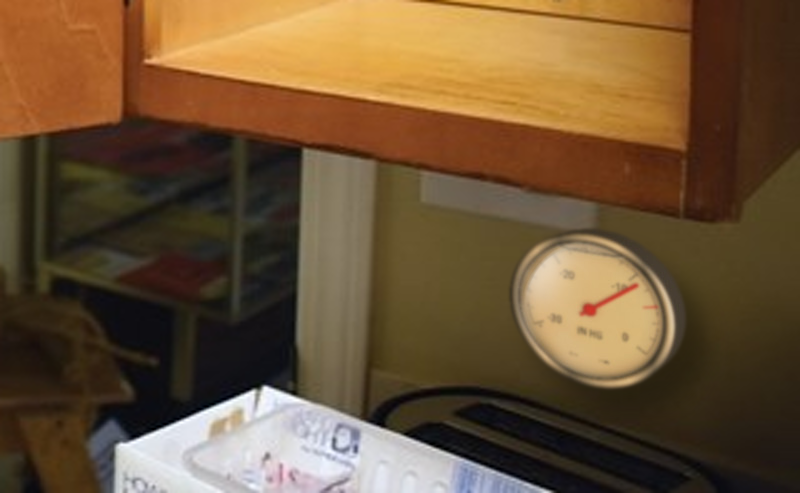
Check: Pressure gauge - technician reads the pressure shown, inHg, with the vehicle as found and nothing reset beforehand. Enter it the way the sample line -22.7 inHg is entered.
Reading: -9 inHg
